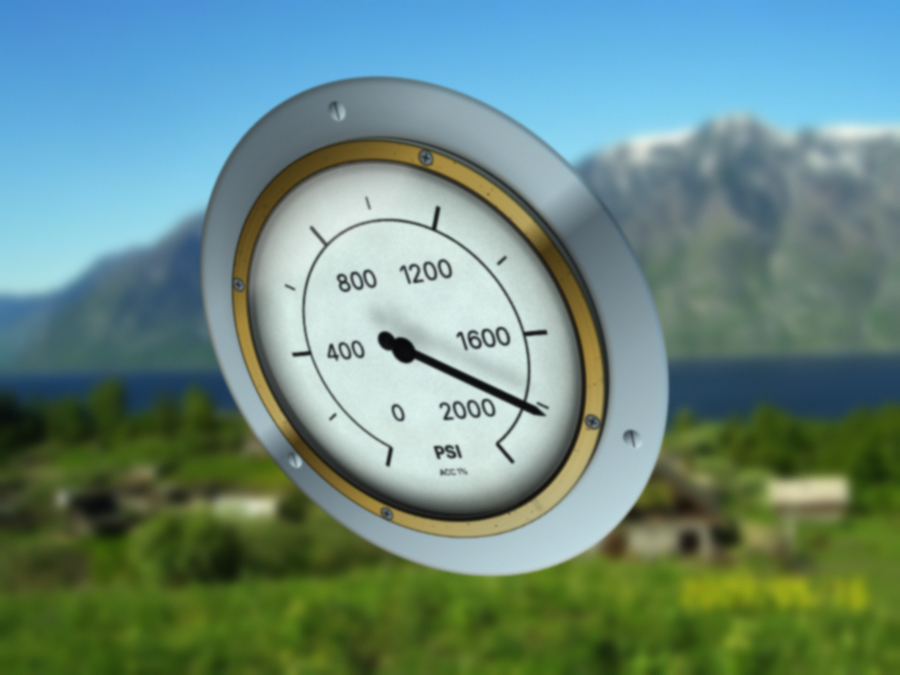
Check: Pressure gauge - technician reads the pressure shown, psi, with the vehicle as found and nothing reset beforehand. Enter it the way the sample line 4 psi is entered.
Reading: 1800 psi
